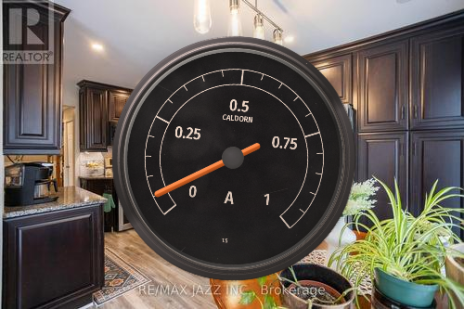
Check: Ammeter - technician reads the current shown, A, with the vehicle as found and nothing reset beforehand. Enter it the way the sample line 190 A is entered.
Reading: 0.05 A
